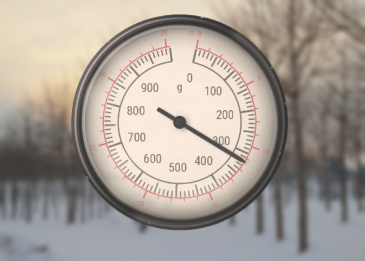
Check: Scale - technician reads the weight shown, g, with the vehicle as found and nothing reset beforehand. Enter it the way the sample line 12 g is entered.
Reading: 320 g
